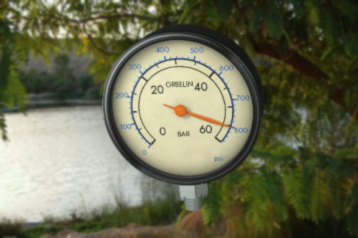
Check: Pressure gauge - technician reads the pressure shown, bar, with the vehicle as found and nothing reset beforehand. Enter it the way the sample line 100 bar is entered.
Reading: 55 bar
